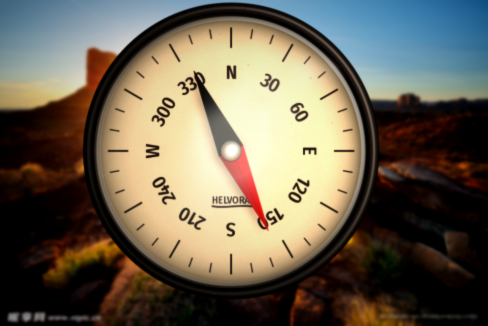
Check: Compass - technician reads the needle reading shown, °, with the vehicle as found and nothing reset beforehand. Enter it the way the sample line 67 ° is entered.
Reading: 155 °
